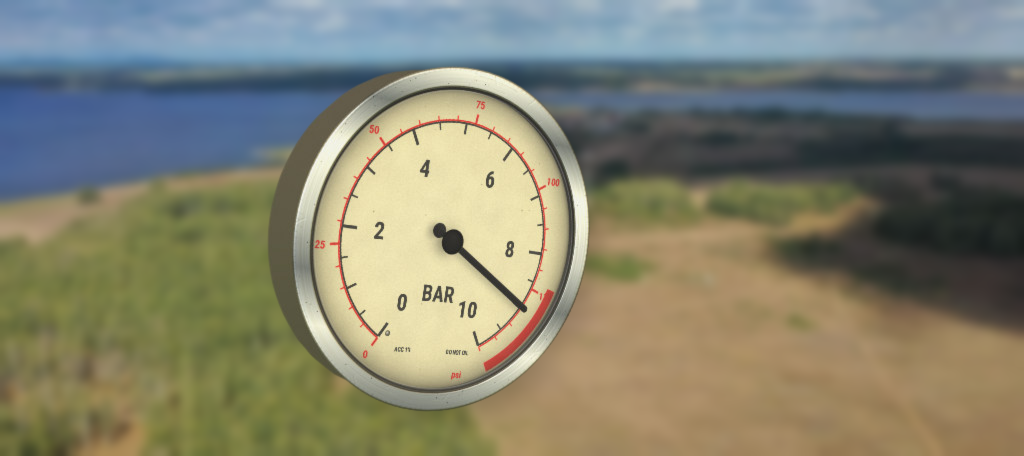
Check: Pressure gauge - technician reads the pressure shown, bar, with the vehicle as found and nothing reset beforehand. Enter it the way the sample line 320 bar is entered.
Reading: 9 bar
